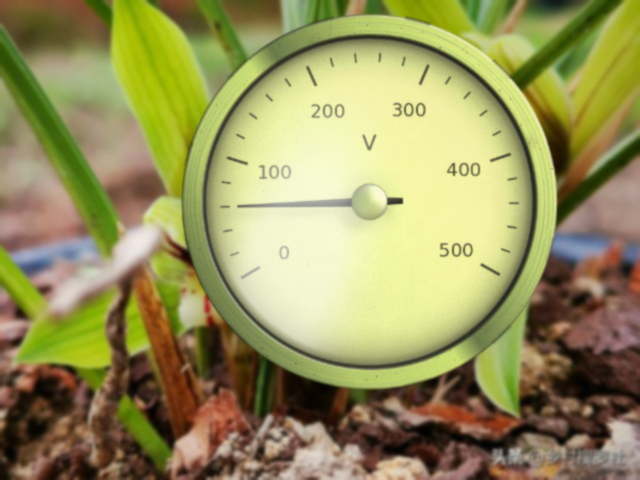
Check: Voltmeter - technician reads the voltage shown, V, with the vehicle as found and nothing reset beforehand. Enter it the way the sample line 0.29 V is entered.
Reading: 60 V
